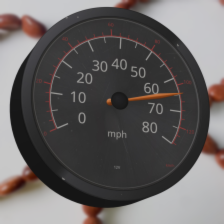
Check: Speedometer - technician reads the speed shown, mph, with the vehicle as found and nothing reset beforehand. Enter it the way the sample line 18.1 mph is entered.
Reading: 65 mph
